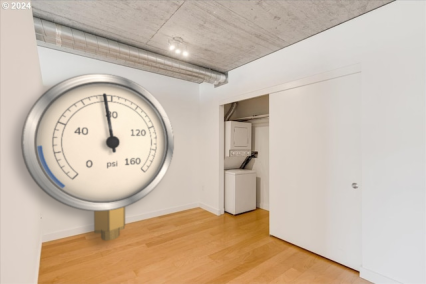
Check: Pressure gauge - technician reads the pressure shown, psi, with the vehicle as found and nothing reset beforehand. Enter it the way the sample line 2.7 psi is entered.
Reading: 75 psi
